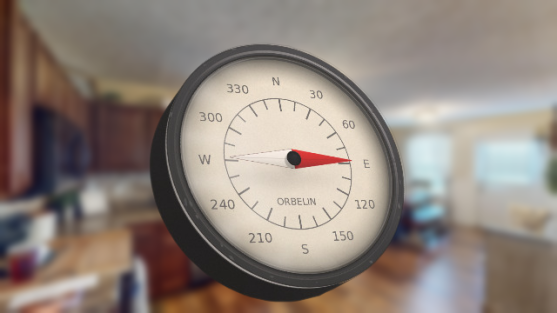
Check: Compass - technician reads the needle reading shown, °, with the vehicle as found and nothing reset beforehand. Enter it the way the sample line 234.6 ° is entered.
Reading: 90 °
